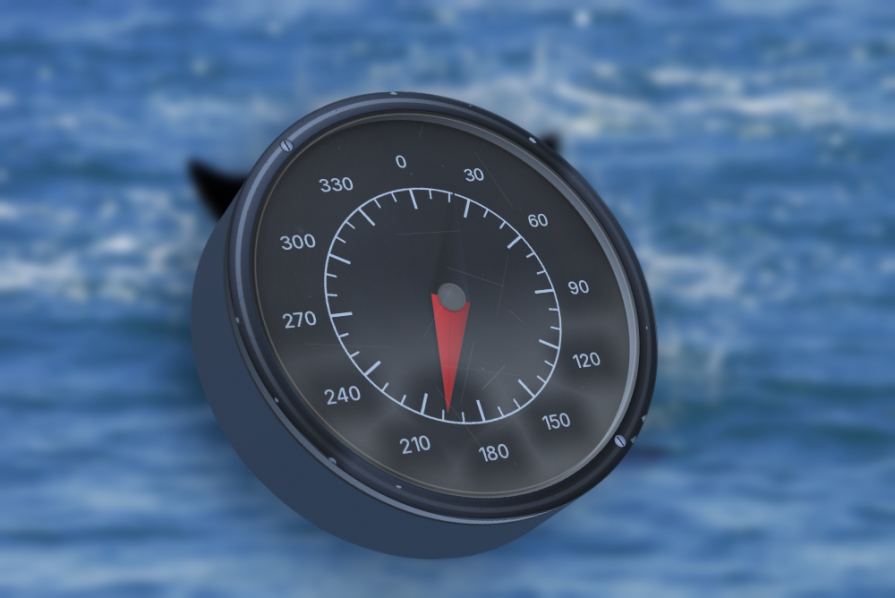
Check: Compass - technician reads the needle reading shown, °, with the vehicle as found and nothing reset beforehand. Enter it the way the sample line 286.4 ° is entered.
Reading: 200 °
